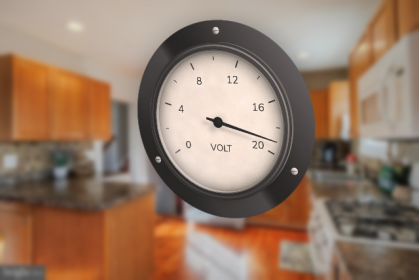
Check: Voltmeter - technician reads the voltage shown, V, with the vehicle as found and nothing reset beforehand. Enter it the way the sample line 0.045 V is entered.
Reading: 19 V
